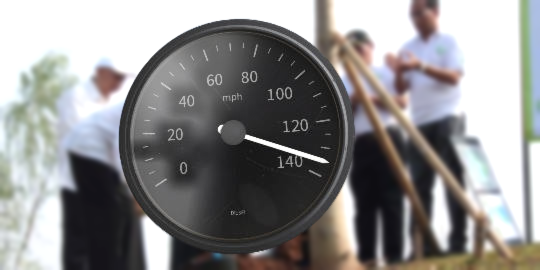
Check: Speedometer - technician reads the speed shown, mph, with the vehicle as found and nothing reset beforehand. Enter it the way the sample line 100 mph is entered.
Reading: 135 mph
